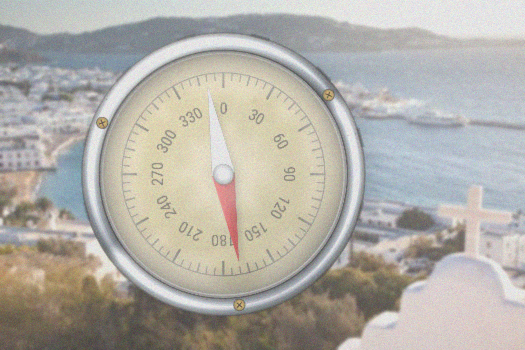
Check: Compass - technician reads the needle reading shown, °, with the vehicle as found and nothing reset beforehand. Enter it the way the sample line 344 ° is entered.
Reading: 170 °
